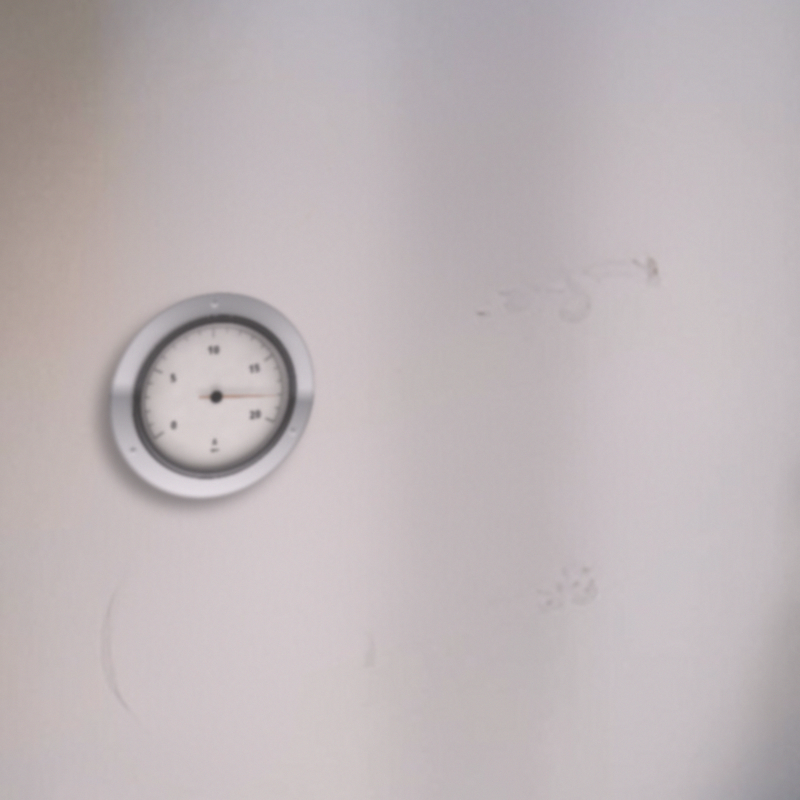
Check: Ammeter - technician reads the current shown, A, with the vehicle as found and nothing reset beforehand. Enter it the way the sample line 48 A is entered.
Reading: 18 A
